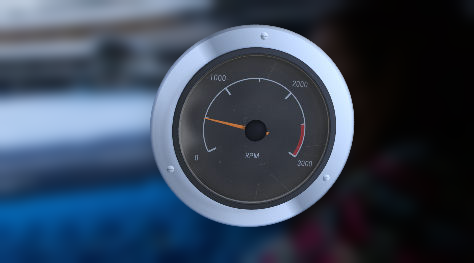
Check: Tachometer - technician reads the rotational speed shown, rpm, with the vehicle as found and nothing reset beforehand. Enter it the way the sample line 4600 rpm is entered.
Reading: 500 rpm
